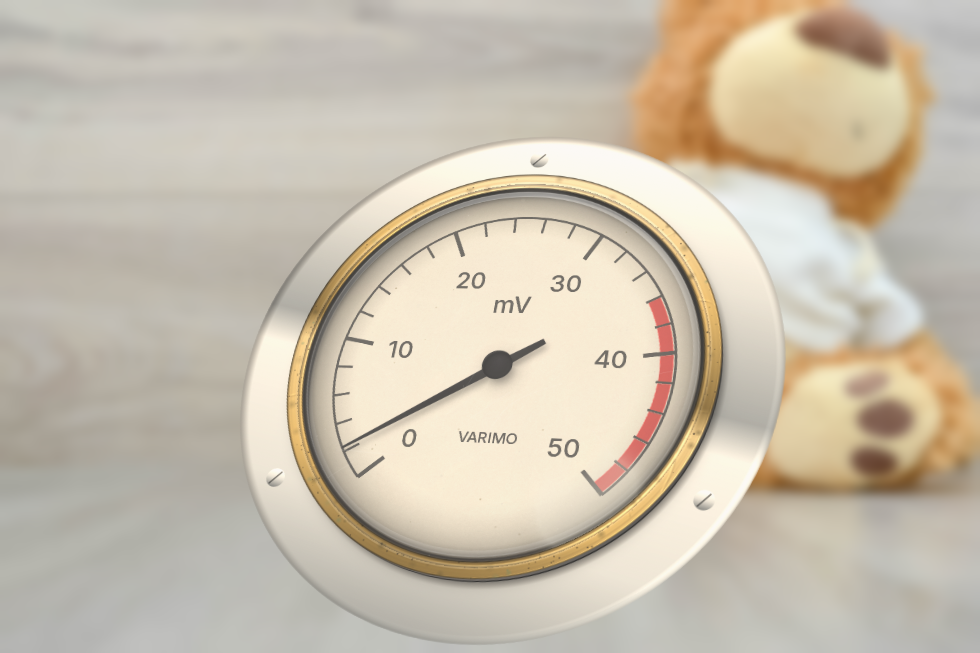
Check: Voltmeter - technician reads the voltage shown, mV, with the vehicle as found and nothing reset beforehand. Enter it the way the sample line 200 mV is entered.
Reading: 2 mV
